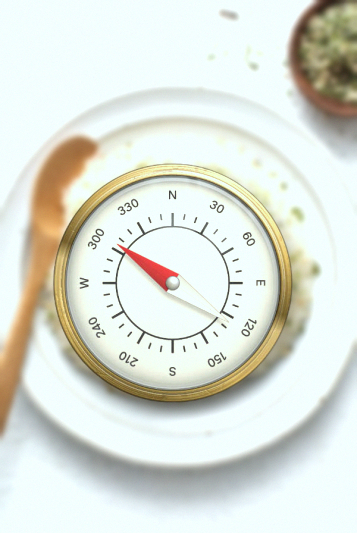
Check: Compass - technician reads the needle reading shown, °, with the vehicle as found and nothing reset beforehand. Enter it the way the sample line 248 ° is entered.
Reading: 305 °
